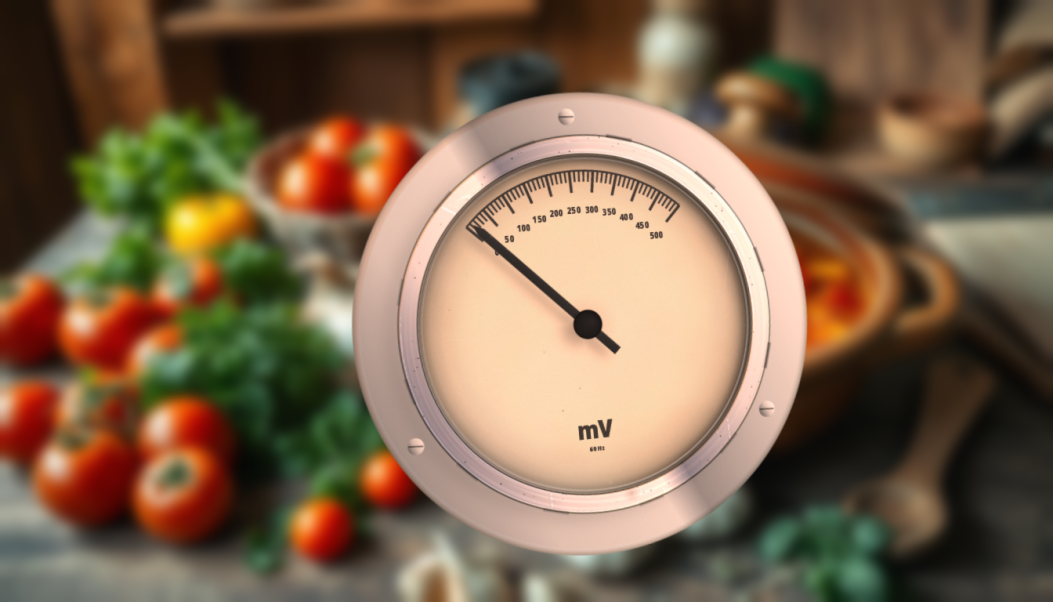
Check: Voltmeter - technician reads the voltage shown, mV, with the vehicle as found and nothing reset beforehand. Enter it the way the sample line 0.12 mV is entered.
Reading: 10 mV
